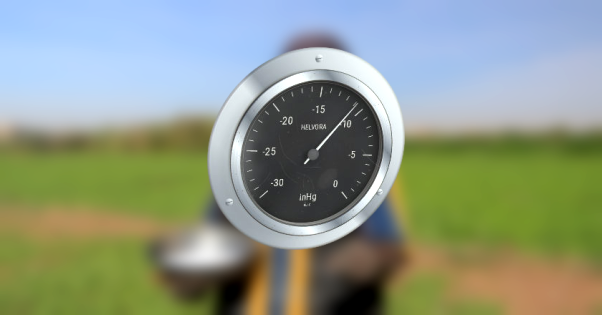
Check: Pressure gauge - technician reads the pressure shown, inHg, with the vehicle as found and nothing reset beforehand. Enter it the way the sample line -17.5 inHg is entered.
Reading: -11 inHg
